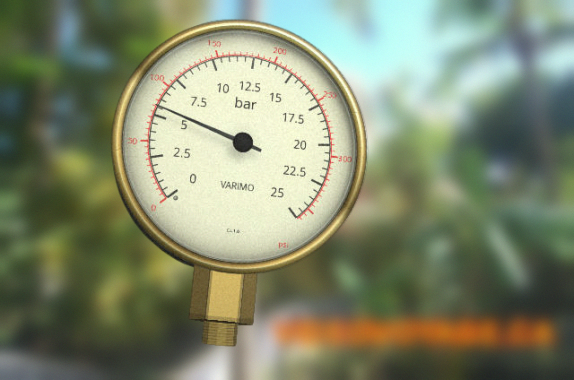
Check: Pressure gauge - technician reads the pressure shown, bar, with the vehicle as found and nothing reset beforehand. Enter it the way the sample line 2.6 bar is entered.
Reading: 5.5 bar
